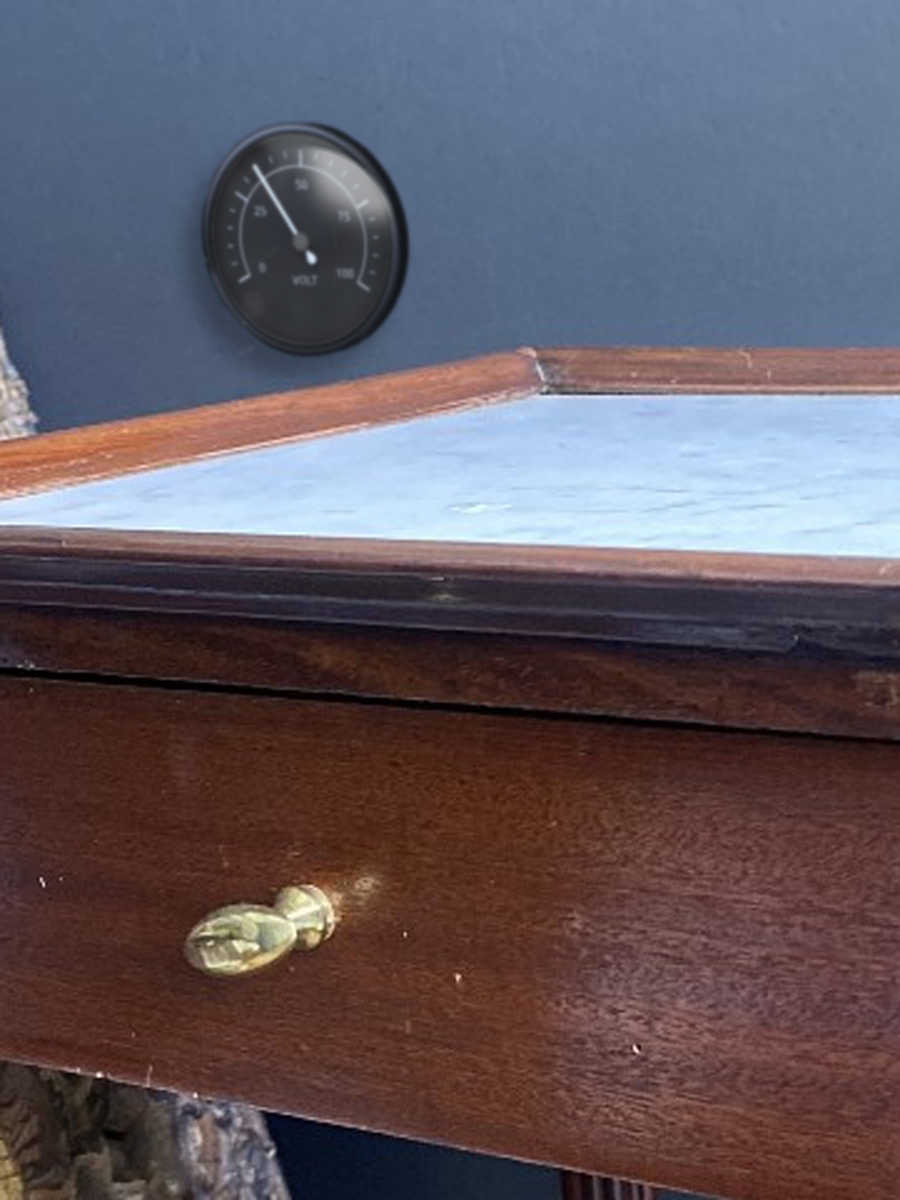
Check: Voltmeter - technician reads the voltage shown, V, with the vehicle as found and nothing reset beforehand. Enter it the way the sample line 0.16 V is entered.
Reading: 35 V
